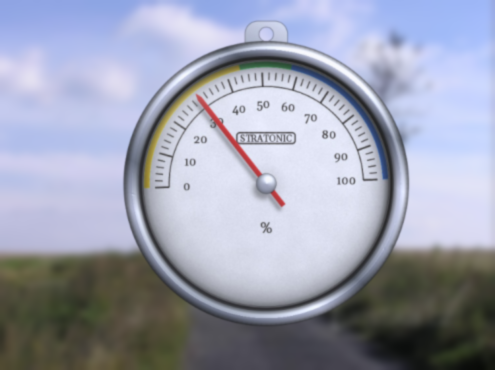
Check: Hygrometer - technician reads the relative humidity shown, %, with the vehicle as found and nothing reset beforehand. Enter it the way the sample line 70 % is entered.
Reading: 30 %
